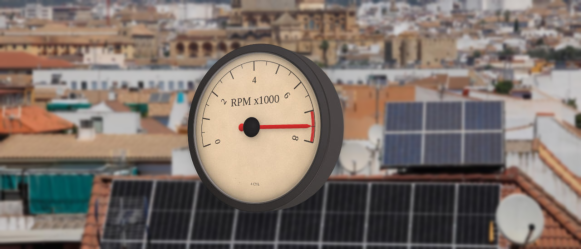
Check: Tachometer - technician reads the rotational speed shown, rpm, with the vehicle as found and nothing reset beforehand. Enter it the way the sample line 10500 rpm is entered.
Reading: 7500 rpm
